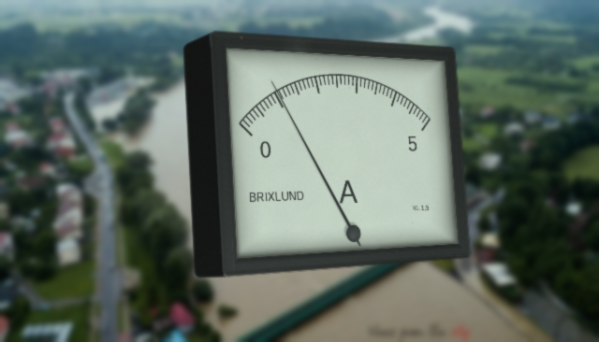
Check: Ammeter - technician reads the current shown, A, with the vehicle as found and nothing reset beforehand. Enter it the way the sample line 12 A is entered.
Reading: 1 A
